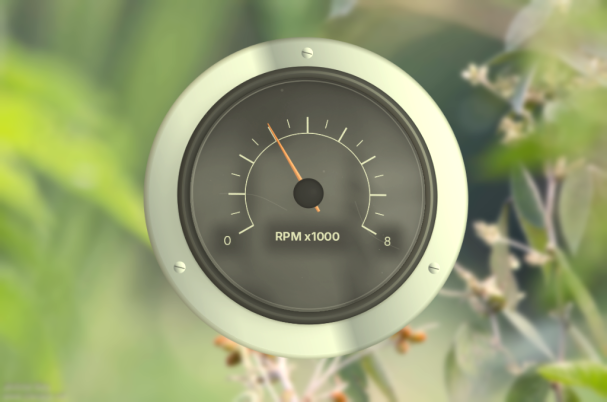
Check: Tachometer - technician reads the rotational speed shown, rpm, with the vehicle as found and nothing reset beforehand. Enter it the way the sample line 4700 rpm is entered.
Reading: 3000 rpm
